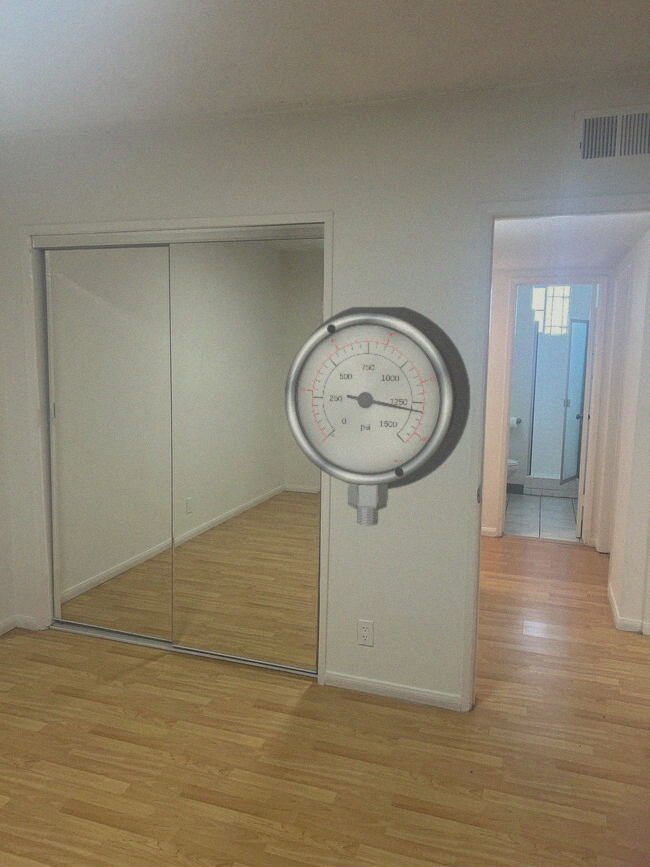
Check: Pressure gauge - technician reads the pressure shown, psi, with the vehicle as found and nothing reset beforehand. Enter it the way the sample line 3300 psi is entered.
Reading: 1300 psi
